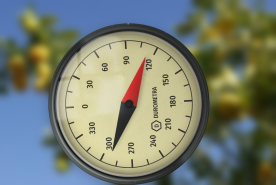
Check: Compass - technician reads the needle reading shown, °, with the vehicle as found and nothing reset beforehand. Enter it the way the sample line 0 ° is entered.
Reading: 112.5 °
